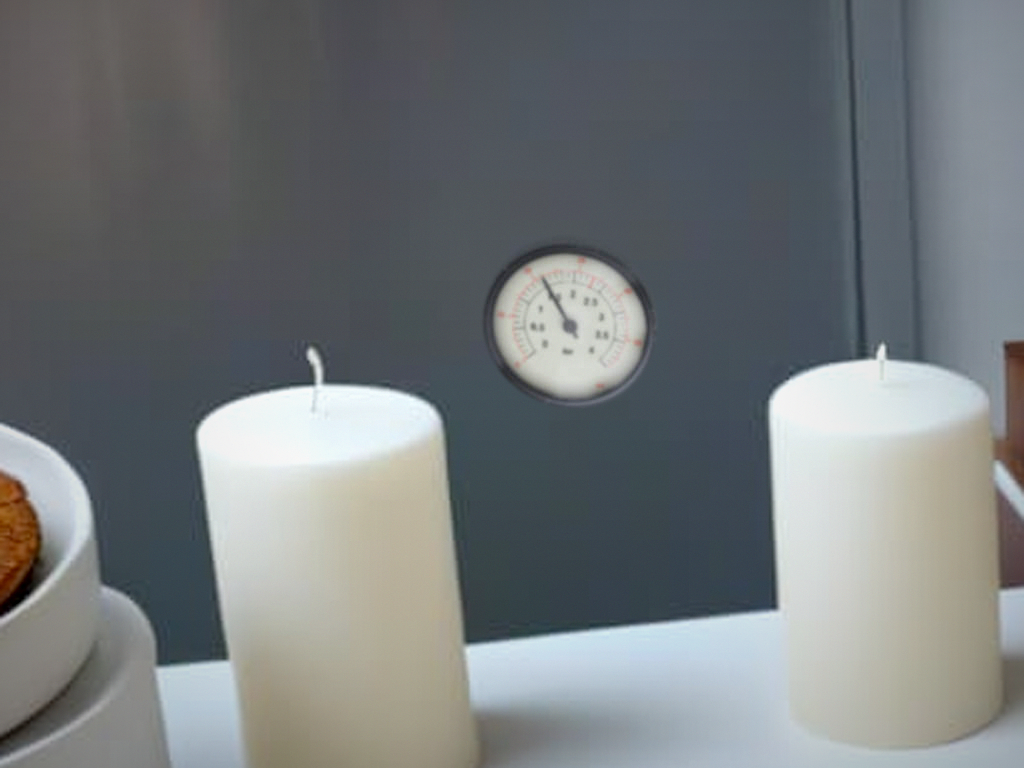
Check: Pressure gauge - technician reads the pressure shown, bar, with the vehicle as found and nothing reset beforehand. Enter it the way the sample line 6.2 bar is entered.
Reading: 1.5 bar
